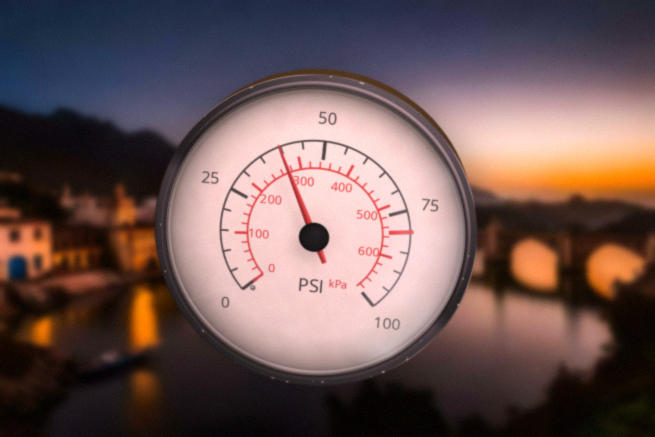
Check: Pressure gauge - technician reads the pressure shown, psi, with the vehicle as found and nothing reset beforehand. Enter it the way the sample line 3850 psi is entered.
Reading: 40 psi
